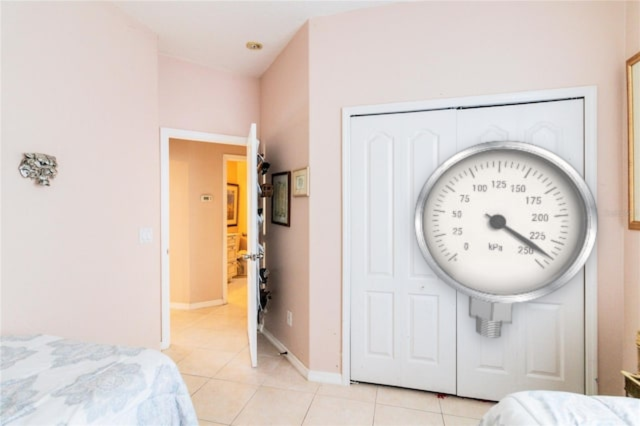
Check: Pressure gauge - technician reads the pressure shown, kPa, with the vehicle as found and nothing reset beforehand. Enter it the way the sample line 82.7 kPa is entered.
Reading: 240 kPa
